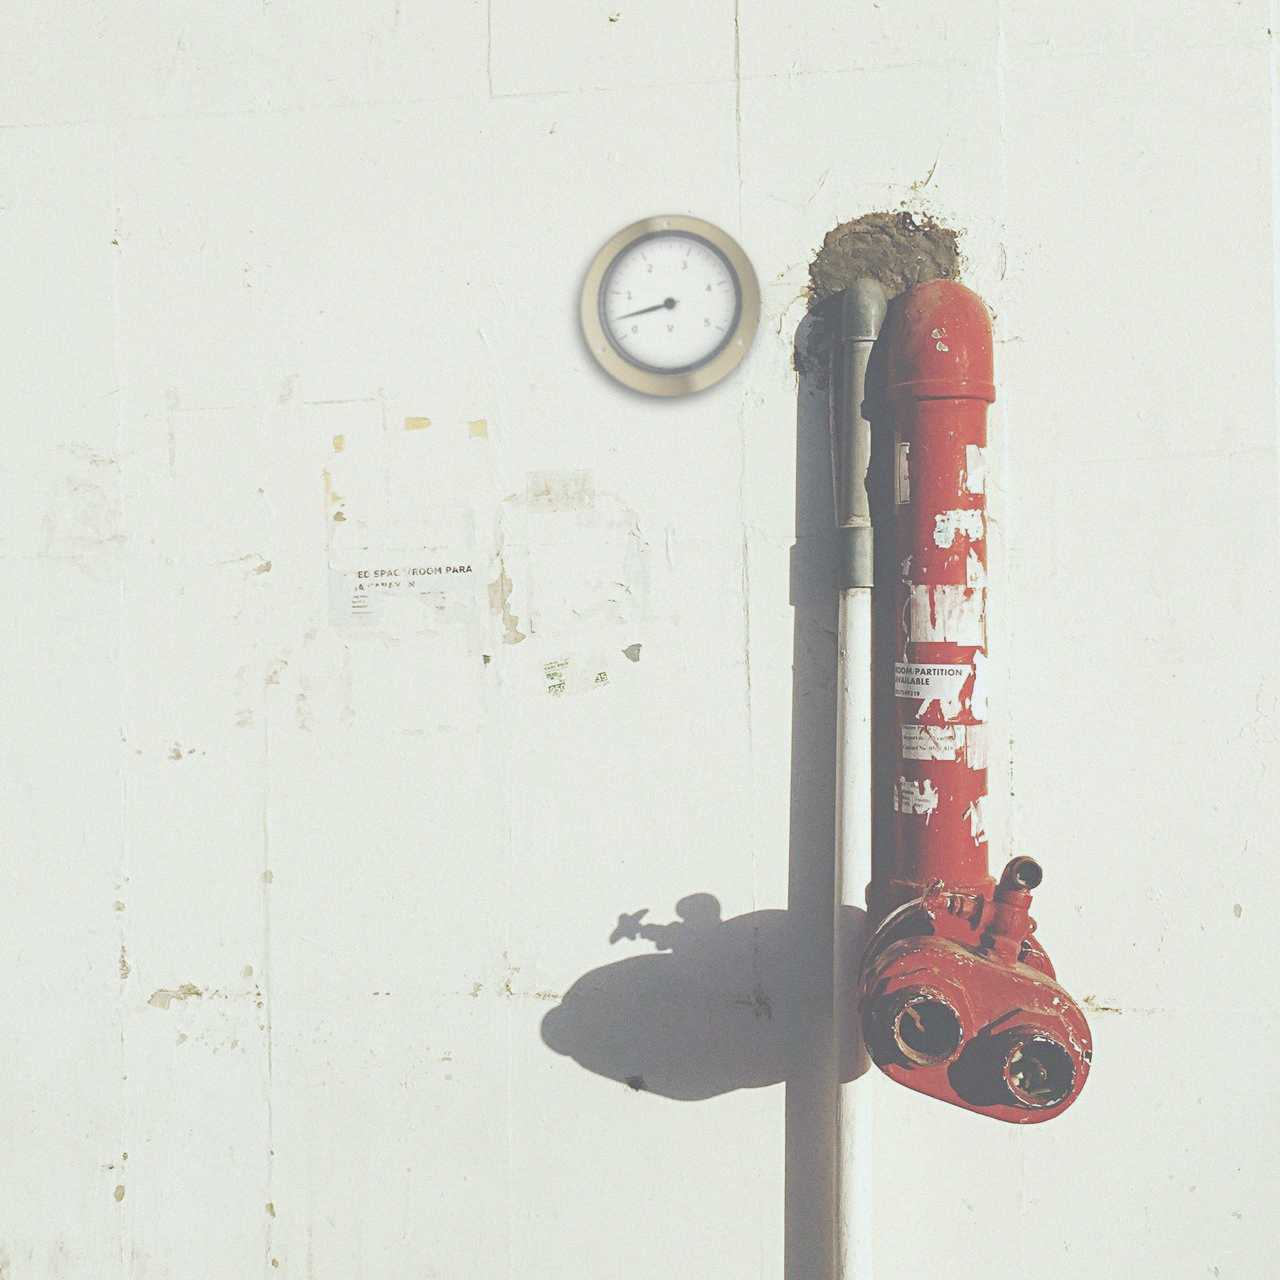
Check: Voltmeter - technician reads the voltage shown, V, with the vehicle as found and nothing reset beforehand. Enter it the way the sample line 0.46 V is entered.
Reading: 0.4 V
